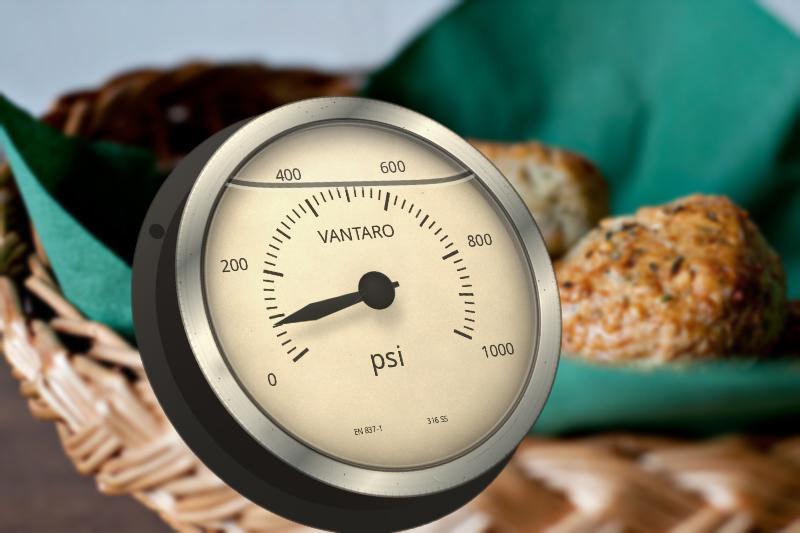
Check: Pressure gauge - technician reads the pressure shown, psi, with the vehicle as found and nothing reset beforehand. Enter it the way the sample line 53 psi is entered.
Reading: 80 psi
